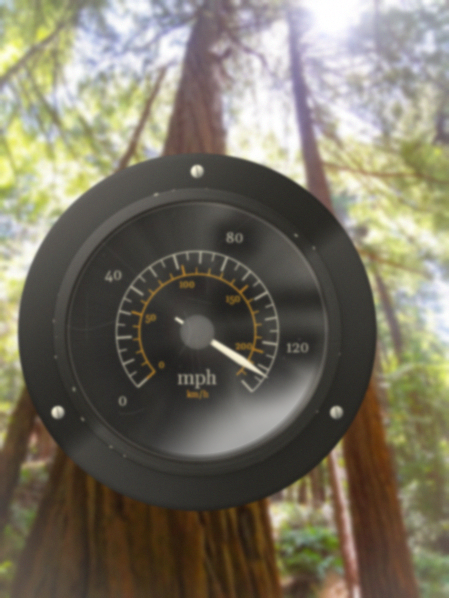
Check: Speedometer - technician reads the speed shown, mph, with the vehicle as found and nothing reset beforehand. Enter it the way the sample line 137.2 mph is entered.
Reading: 132.5 mph
